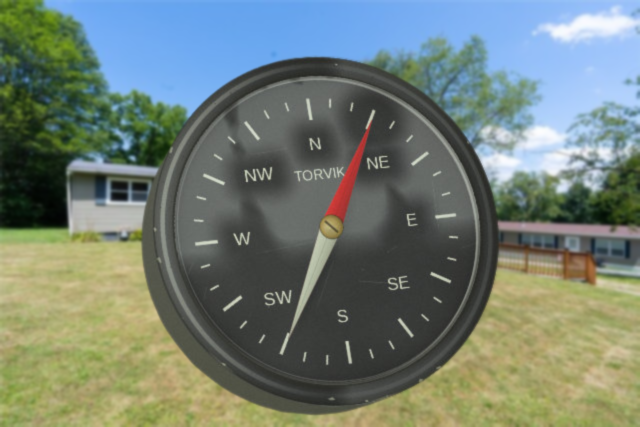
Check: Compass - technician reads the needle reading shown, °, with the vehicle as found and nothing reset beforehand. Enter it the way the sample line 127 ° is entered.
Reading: 30 °
